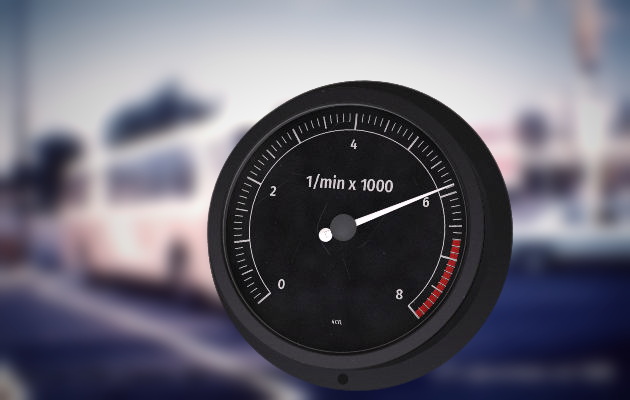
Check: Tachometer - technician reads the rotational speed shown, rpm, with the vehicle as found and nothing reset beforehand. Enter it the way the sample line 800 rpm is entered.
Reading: 5900 rpm
